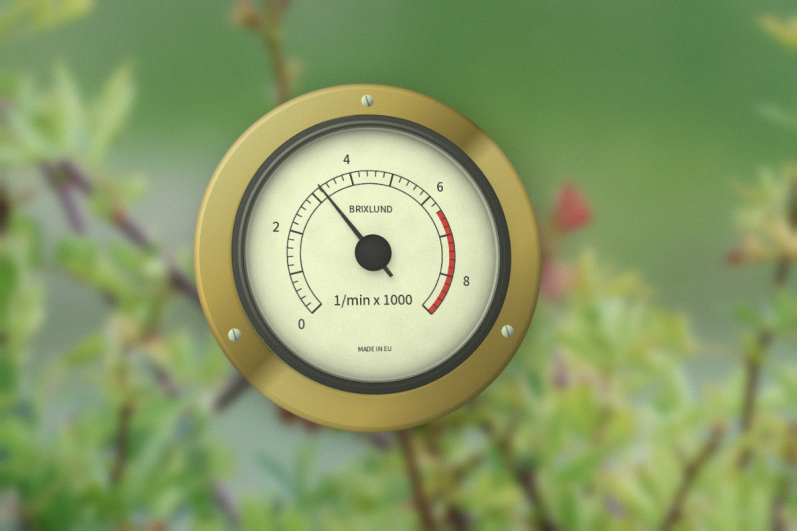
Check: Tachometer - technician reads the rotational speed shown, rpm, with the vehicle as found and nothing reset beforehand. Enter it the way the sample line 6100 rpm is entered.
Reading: 3200 rpm
